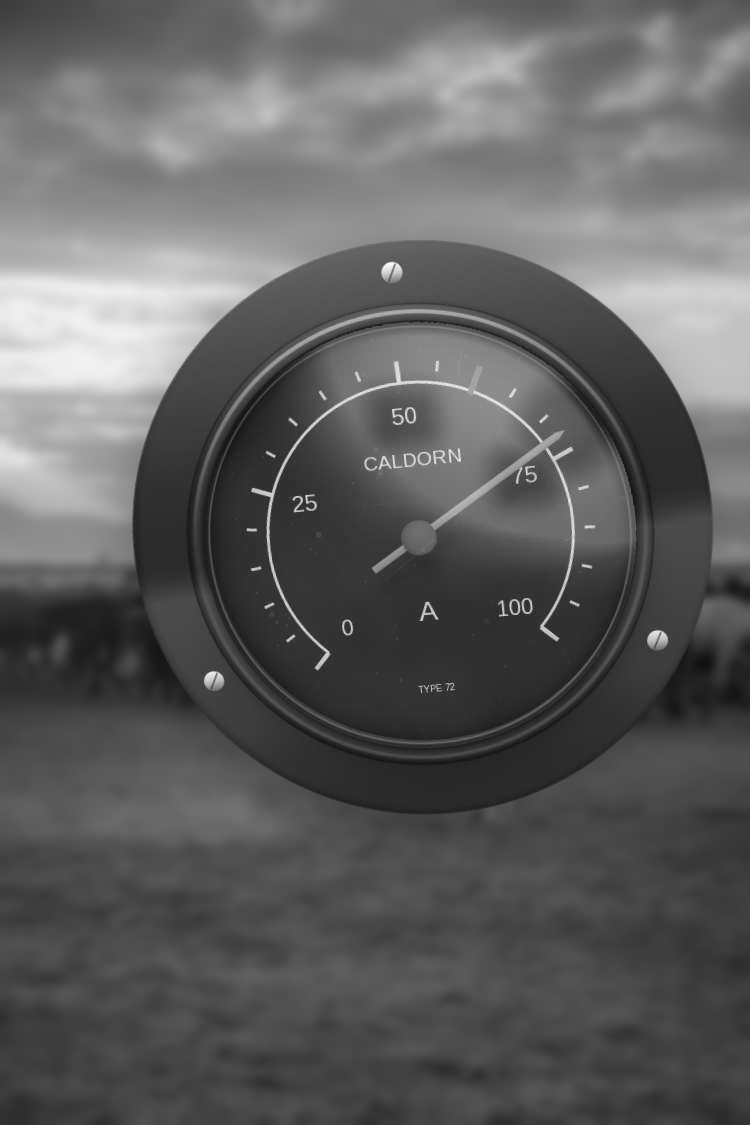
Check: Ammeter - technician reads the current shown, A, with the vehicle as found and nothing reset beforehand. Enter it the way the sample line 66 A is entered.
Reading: 72.5 A
